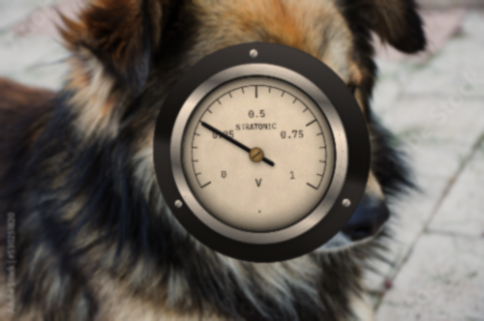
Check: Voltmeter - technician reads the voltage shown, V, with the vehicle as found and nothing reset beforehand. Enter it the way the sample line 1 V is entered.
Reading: 0.25 V
